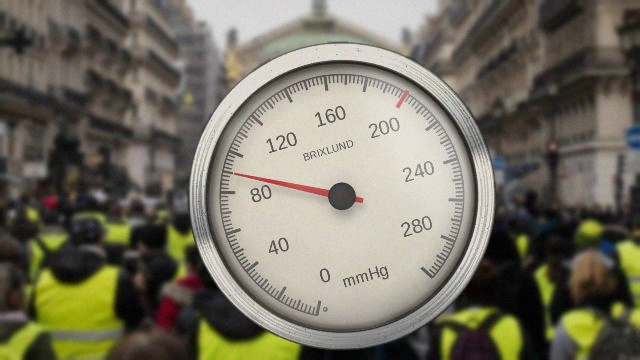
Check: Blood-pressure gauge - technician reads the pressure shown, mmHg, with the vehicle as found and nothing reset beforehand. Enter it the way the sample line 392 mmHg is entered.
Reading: 90 mmHg
